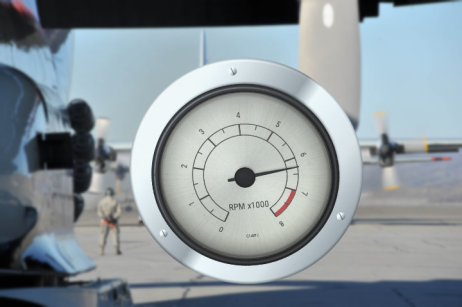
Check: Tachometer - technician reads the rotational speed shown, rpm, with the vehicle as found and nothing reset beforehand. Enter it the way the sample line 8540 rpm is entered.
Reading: 6250 rpm
